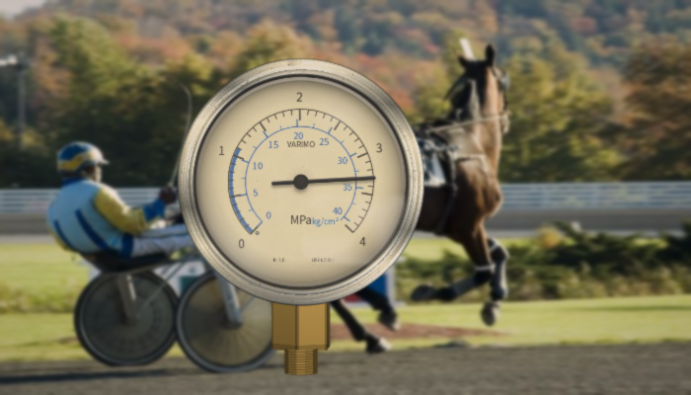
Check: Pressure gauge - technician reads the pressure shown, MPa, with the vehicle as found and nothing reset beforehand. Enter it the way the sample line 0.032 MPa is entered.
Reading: 3.3 MPa
